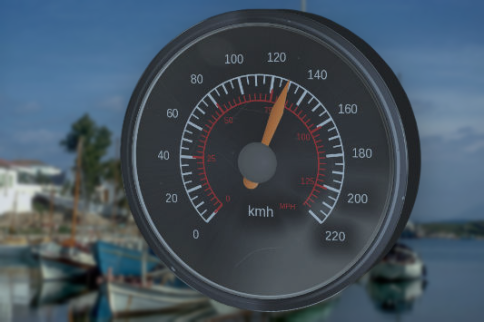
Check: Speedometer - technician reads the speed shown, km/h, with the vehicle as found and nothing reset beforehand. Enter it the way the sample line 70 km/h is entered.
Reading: 130 km/h
